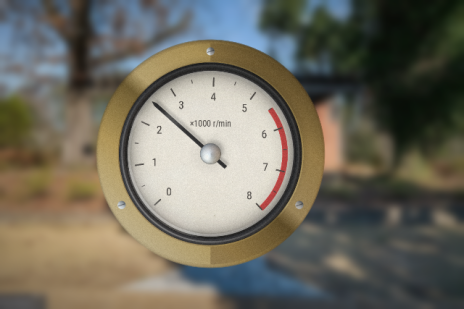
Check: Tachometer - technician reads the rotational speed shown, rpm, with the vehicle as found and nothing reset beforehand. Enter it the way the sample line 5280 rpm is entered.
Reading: 2500 rpm
